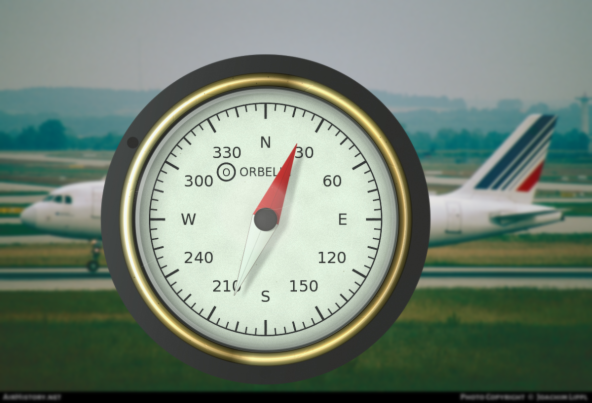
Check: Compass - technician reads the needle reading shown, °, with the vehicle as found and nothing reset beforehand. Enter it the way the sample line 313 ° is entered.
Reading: 22.5 °
